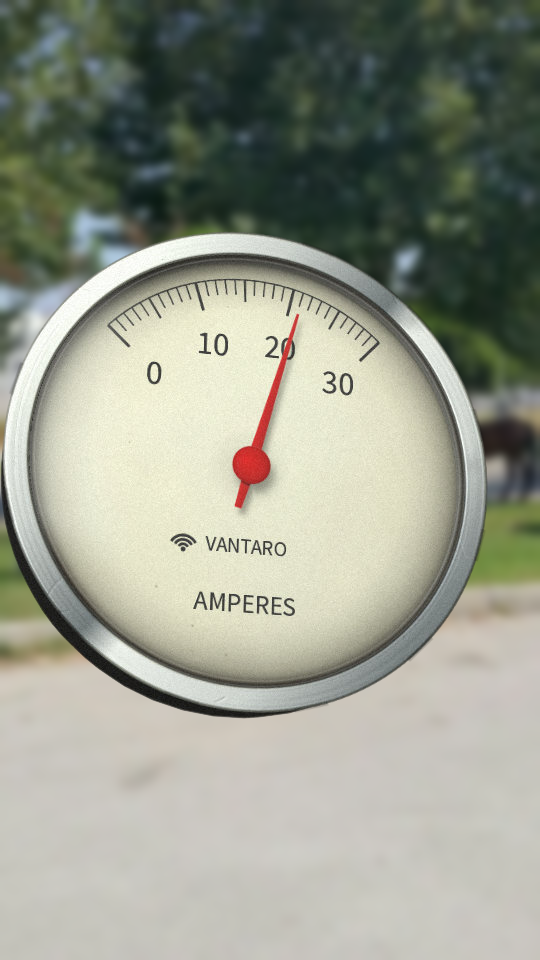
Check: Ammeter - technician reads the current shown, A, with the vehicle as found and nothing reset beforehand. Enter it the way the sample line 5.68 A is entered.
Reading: 21 A
